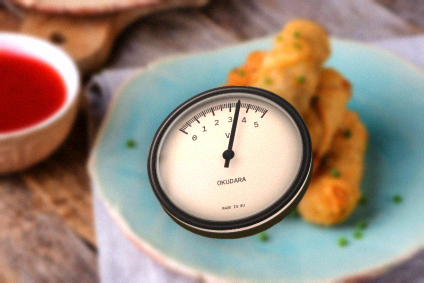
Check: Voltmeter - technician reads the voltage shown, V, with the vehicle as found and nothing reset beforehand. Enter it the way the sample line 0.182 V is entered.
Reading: 3.5 V
